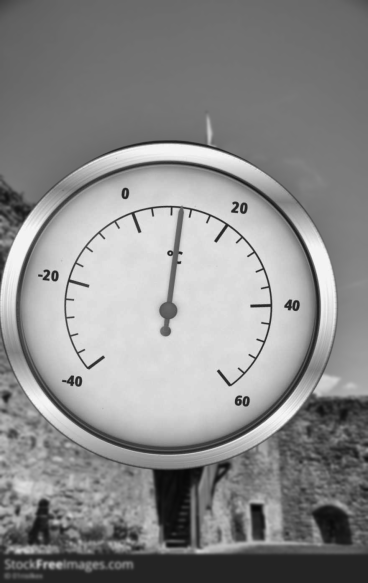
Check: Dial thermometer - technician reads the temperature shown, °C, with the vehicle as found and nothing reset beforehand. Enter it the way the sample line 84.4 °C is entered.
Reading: 10 °C
